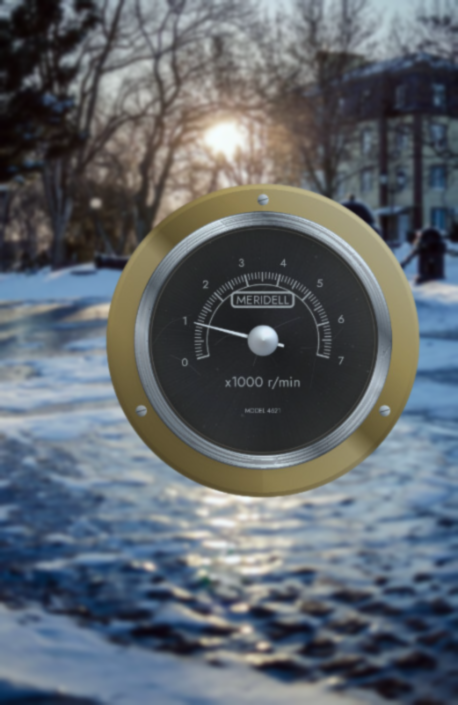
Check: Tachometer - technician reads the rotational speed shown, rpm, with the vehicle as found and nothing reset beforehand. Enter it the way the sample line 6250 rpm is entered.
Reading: 1000 rpm
